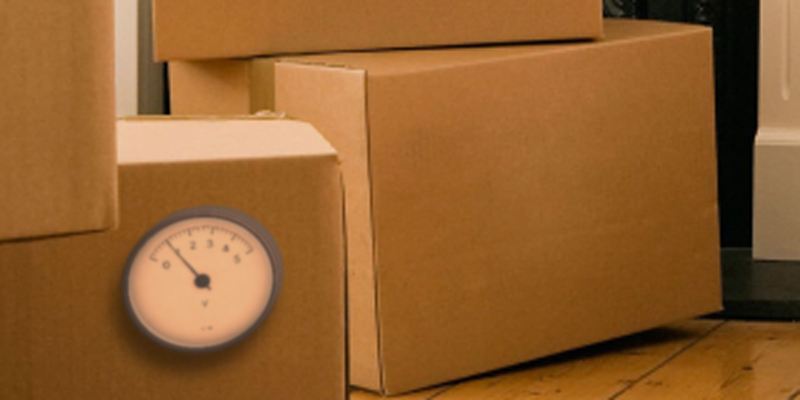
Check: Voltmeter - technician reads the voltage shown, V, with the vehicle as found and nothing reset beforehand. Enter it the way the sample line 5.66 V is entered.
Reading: 1 V
